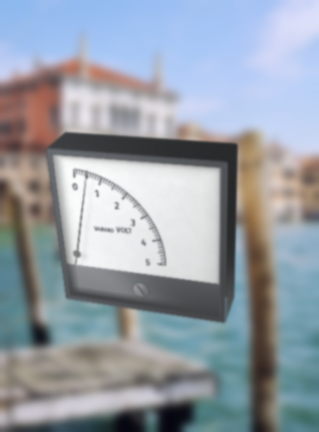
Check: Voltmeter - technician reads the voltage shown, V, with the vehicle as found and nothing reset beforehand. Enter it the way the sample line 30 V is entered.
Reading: 0.5 V
